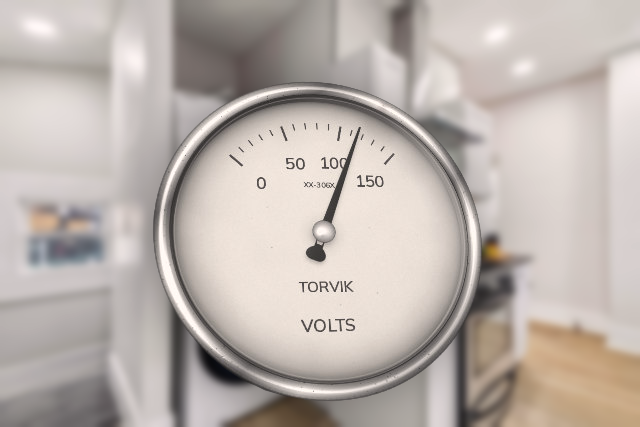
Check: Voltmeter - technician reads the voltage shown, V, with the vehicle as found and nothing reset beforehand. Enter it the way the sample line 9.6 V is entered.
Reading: 115 V
